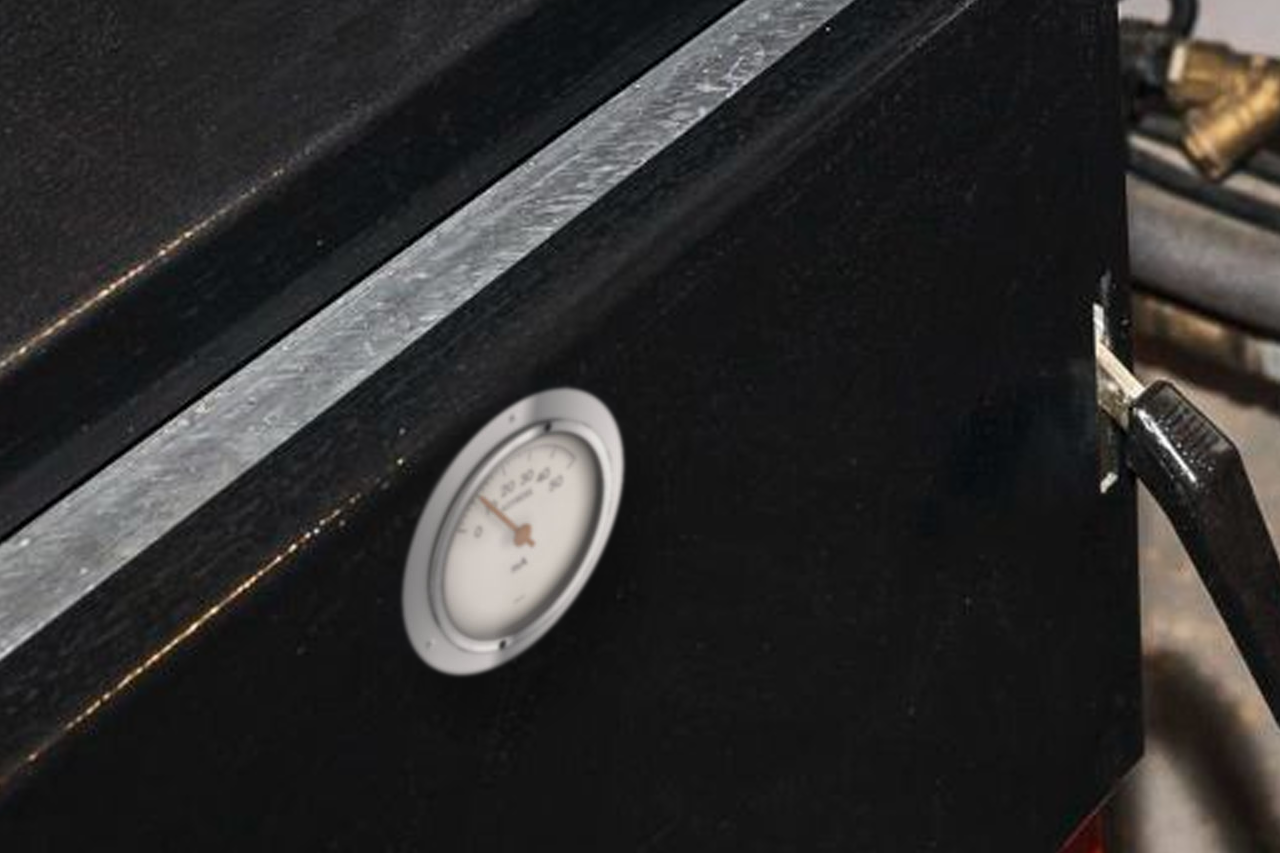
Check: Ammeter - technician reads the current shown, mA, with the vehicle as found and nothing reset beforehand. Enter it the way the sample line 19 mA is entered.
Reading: 10 mA
